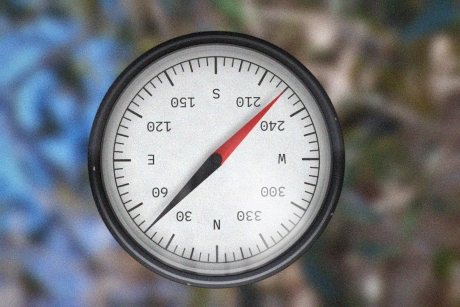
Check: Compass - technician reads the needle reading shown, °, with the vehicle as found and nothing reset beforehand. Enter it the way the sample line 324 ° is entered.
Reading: 225 °
